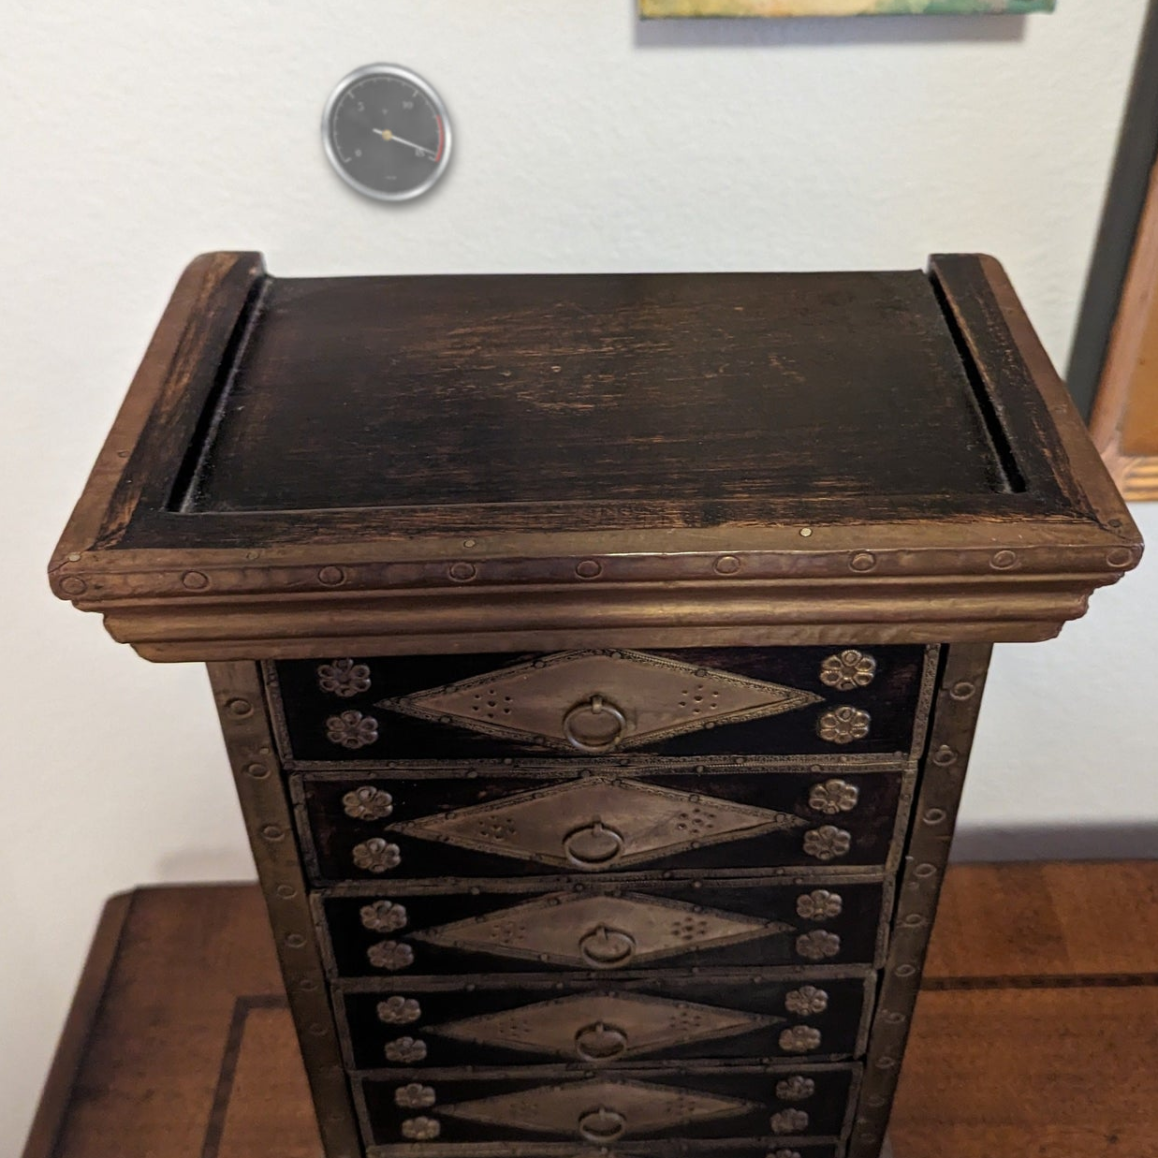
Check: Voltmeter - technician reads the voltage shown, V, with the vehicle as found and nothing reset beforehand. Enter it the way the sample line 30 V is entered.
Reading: 14.5 V
